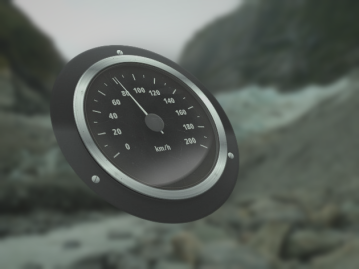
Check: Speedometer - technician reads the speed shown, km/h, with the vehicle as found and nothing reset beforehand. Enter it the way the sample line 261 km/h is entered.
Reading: 80 km/h
